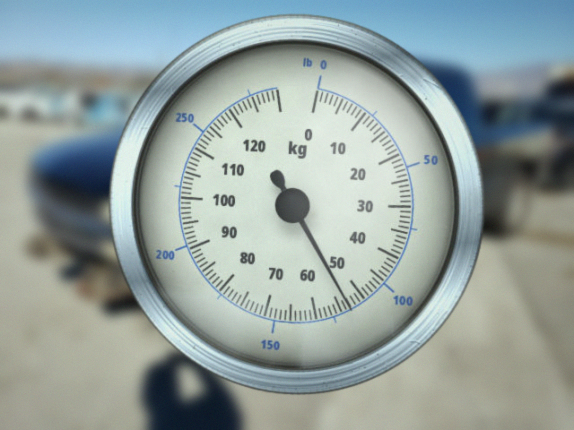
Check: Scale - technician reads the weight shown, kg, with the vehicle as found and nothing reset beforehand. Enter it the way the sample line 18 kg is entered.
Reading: 53 kg
